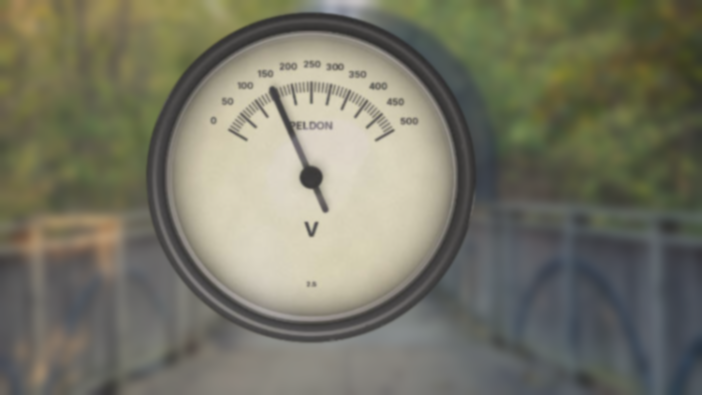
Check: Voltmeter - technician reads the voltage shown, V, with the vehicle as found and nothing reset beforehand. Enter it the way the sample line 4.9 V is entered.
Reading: 150 V
